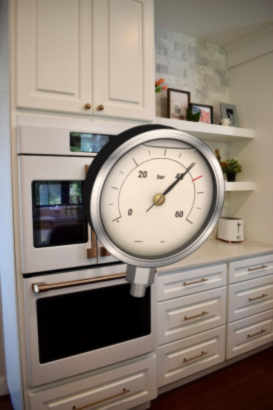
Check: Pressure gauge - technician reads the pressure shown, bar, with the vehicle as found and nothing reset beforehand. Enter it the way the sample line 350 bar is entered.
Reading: 40 bar
